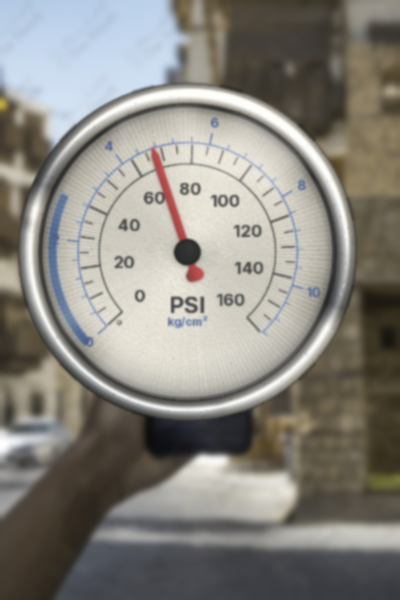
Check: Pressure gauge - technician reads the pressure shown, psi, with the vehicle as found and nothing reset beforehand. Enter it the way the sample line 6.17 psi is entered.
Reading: 67.5 psi
